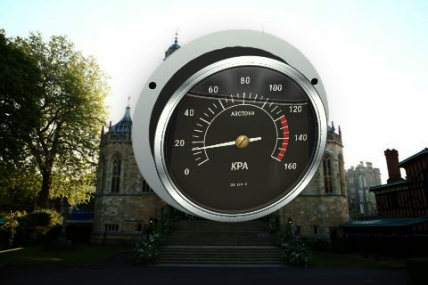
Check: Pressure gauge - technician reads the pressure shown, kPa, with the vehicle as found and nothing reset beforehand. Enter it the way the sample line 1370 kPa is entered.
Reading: 15 kPa
